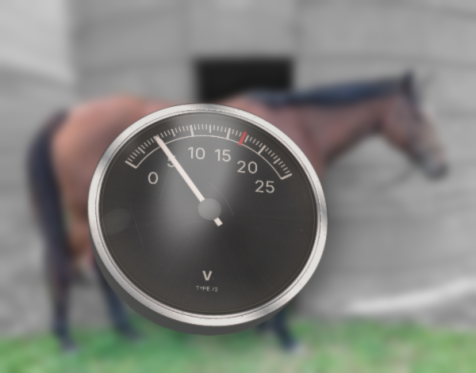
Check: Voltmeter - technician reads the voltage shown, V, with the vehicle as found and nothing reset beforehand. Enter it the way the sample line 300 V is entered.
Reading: 5 V
